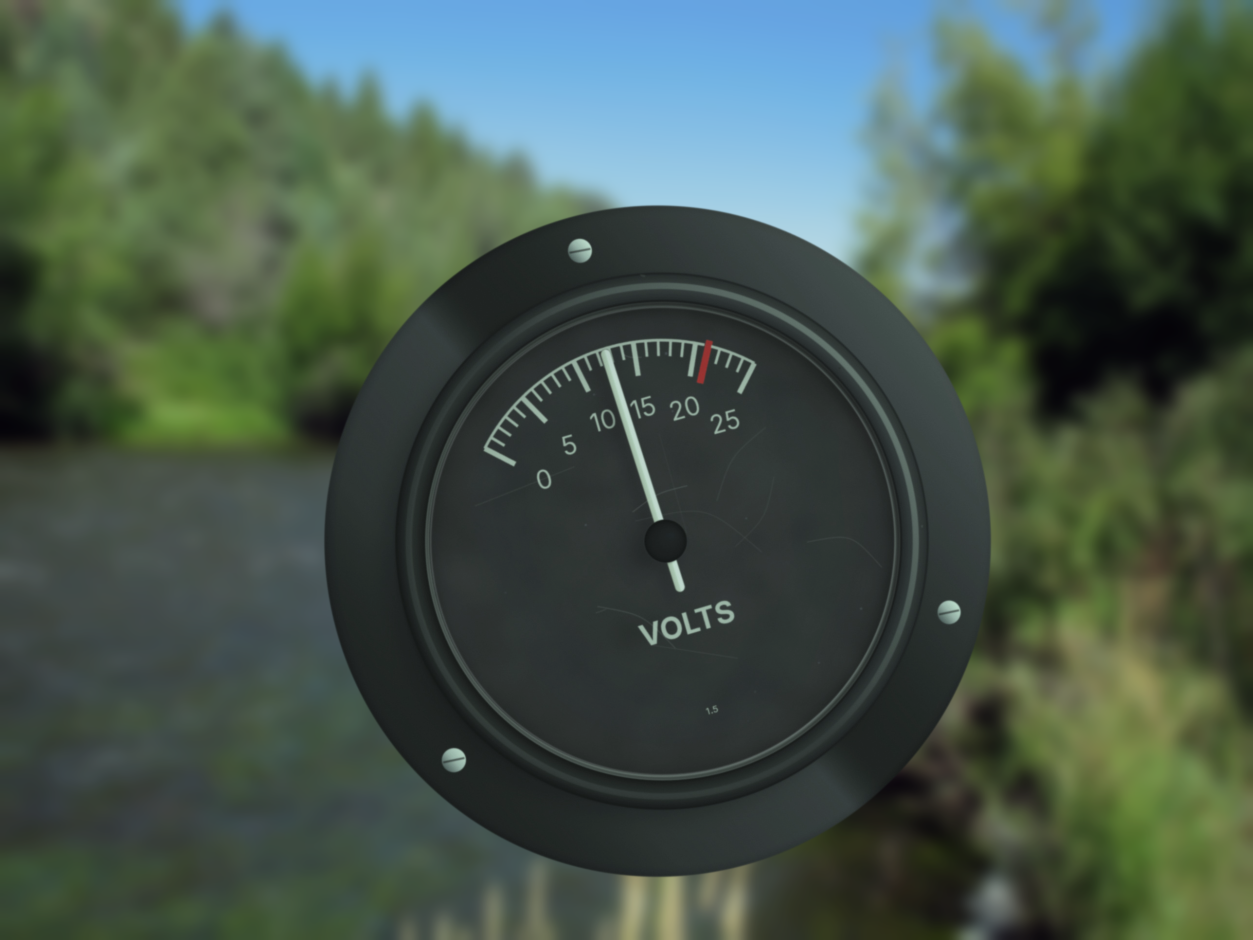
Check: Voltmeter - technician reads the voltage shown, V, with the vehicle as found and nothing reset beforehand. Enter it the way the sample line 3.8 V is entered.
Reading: 12.5 V
